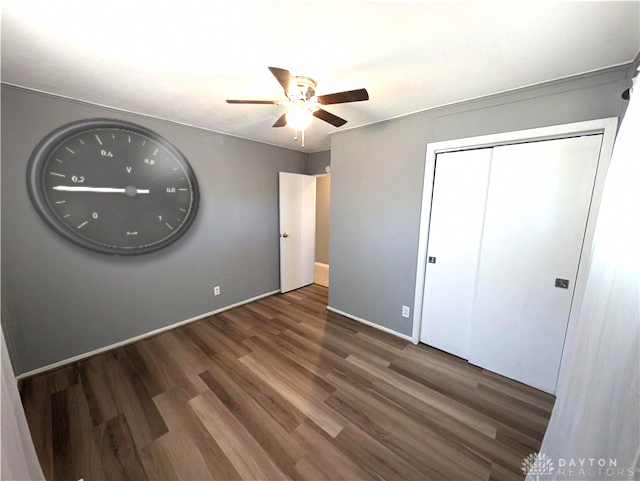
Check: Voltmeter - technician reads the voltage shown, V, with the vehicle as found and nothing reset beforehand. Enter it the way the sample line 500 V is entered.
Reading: 0.15 V
